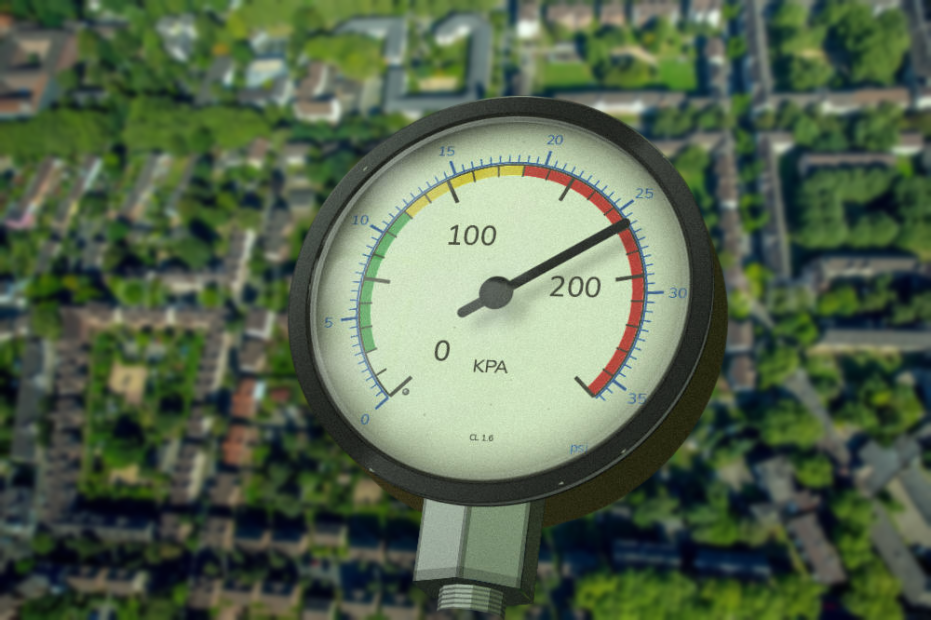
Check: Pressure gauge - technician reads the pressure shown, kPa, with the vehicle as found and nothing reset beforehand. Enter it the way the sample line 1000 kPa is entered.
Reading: 180 kPa
